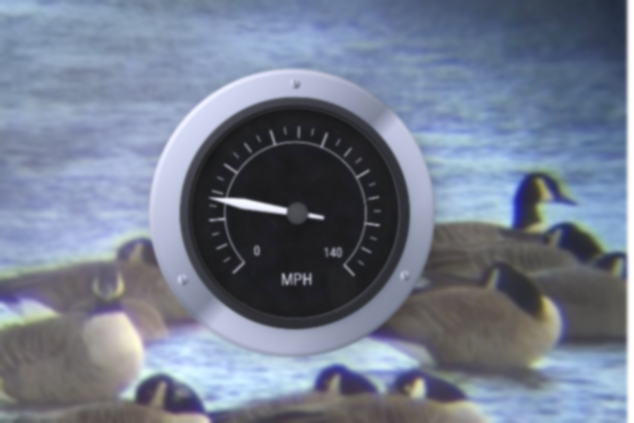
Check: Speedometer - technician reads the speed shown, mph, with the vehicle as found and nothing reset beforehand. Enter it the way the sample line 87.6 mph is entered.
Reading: 27.5 mph
